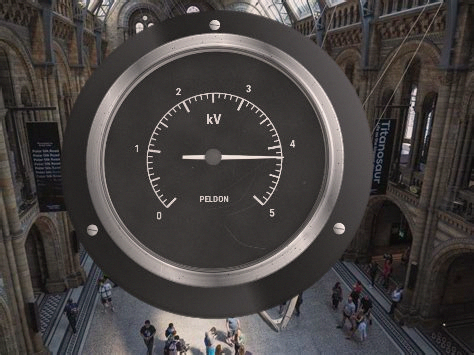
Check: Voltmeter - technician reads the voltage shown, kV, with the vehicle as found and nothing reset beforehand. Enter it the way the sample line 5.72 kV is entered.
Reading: 4.2 kV
